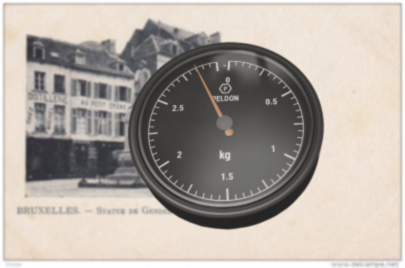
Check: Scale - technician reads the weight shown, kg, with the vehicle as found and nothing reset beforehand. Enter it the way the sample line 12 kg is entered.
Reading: 2.85 kg
